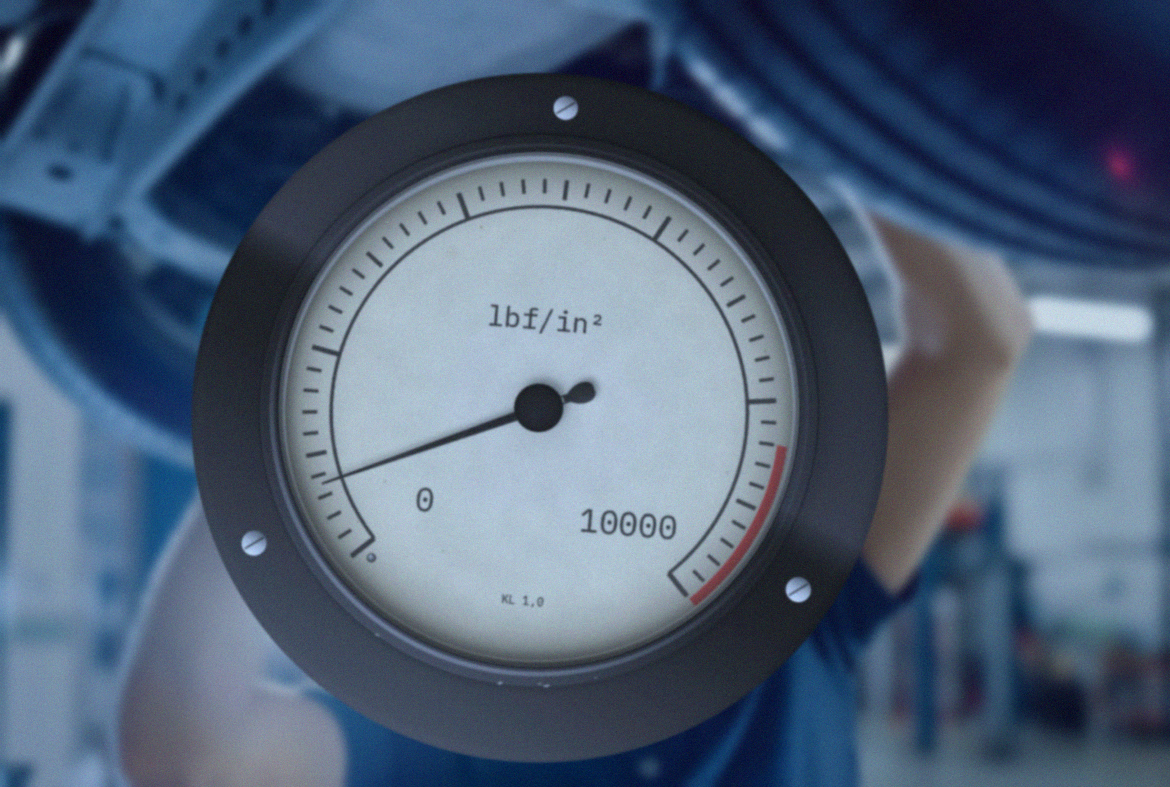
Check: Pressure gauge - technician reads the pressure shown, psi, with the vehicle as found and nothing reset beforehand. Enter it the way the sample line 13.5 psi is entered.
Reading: 700 psi
